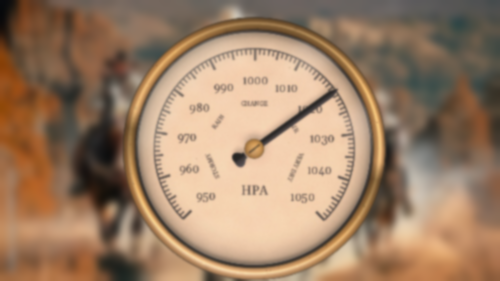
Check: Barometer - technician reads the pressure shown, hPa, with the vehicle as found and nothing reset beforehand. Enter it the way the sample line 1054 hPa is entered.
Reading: 1020 hPa
